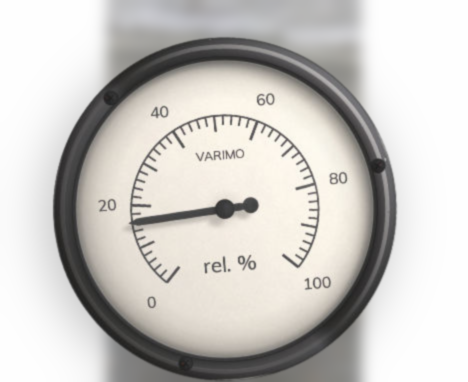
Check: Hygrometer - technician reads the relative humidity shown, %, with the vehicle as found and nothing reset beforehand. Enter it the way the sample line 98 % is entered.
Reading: 16 %
